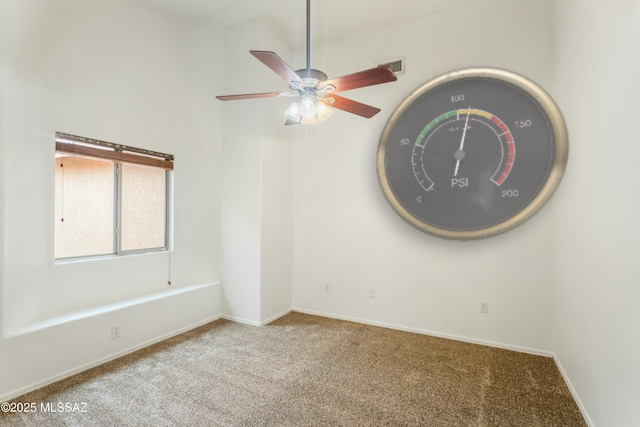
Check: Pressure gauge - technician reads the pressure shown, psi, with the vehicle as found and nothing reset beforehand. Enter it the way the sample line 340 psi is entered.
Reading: 110 psi
